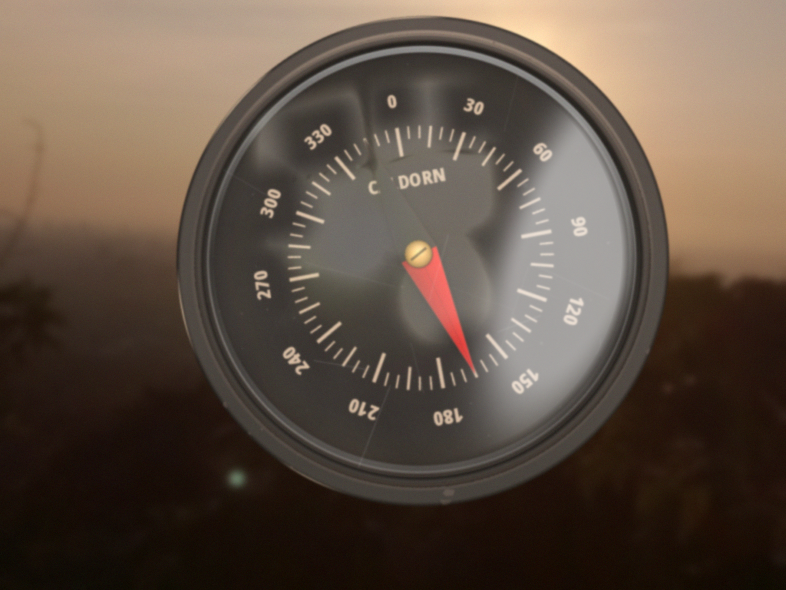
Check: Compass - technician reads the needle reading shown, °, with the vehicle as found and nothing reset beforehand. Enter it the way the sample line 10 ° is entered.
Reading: 165 °
